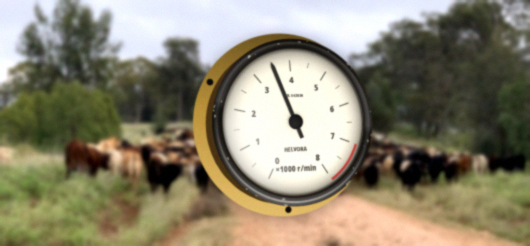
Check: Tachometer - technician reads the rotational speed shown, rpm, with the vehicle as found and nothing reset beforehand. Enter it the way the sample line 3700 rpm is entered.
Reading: 3500 rpm
